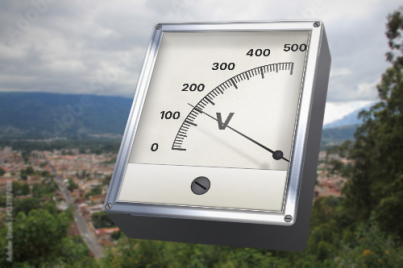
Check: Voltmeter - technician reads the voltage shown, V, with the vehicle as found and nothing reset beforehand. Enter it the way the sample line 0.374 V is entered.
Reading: 150 V
